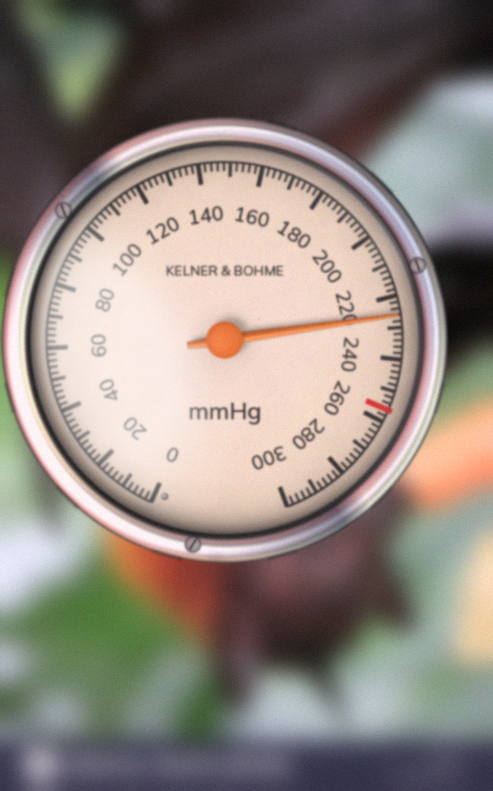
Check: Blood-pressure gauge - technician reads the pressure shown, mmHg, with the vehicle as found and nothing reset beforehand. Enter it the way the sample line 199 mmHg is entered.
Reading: 226 mmHg
